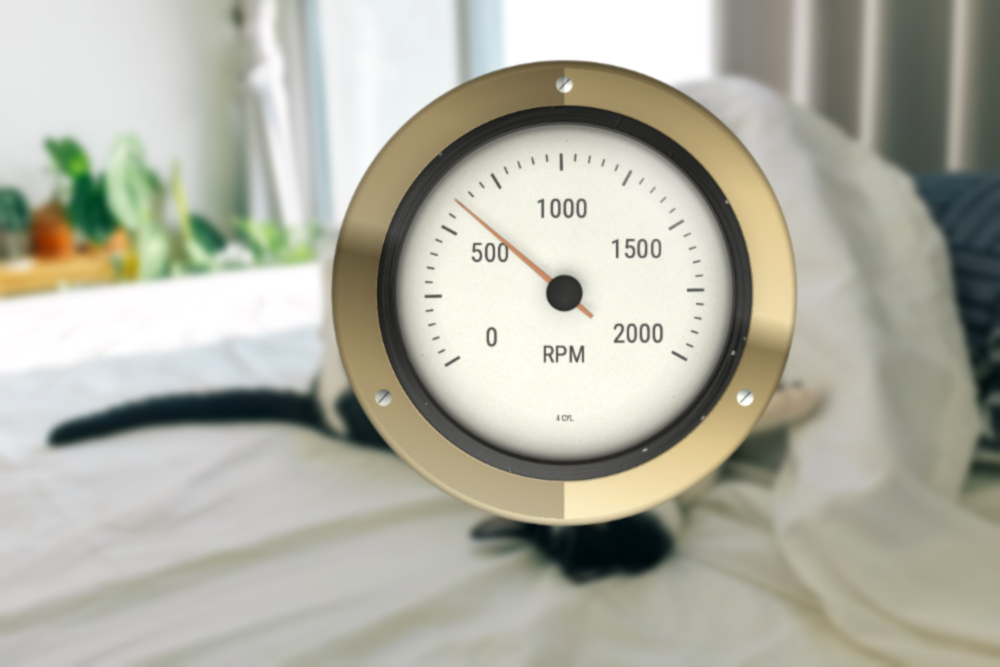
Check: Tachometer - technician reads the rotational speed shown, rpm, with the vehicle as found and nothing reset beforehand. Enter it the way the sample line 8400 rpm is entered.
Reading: 600 rpm
